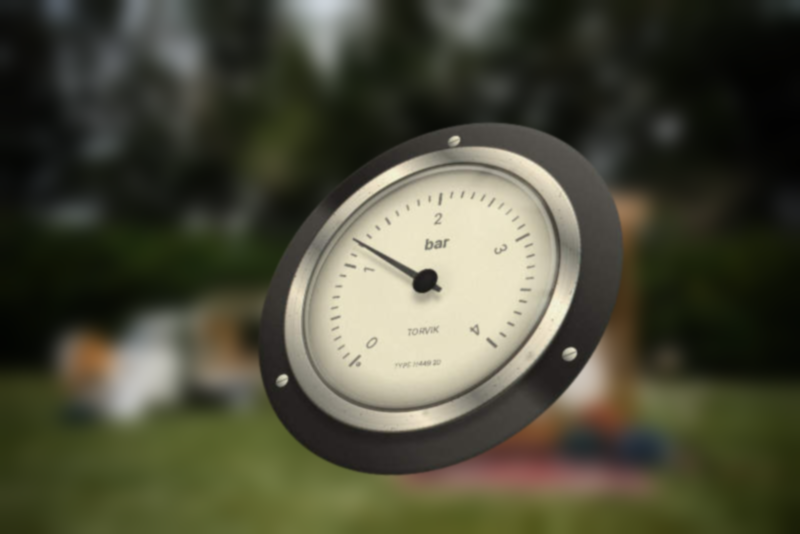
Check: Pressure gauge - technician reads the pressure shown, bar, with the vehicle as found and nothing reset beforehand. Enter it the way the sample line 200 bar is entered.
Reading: 1.2 bar
